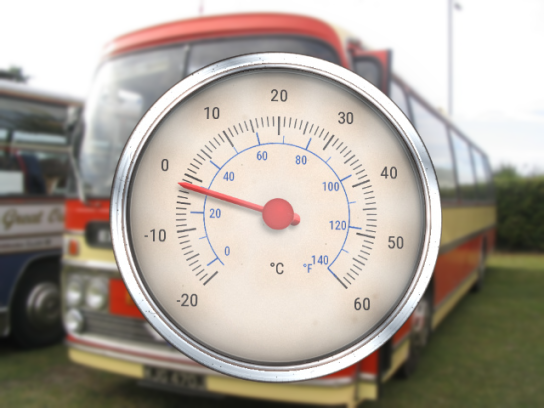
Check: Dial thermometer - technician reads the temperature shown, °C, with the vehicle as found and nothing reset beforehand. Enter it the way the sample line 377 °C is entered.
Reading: -2 °C
